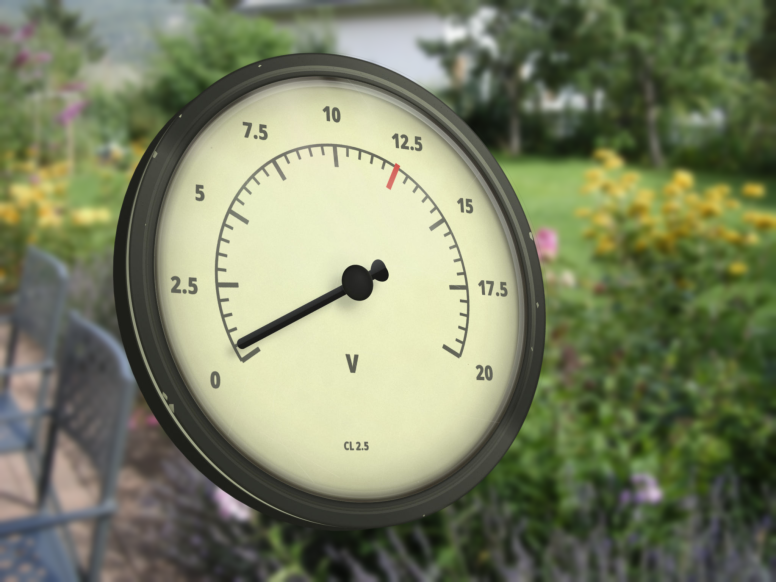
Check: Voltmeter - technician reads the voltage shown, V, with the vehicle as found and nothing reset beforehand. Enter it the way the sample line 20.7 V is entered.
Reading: 0.5 V
